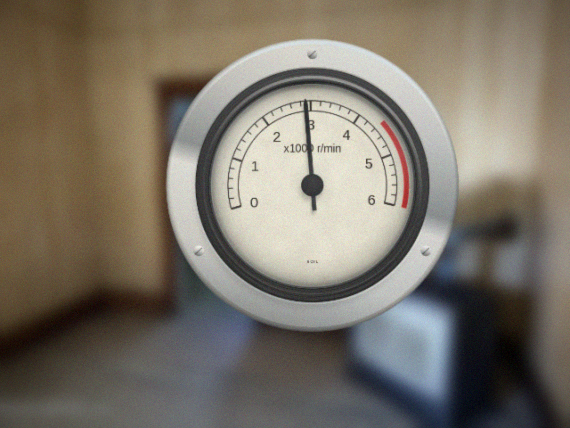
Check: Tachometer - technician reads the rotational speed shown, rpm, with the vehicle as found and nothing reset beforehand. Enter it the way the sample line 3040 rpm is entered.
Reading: 2900 rpm
